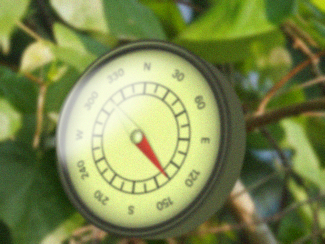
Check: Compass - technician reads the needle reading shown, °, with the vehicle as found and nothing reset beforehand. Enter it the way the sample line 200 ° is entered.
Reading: 135 °
